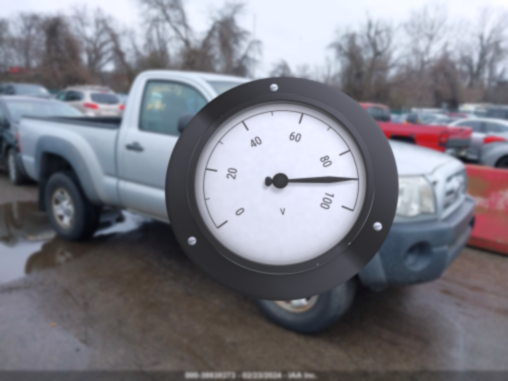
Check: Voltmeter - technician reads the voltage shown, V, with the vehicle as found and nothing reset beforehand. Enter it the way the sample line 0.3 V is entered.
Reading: 90 V
